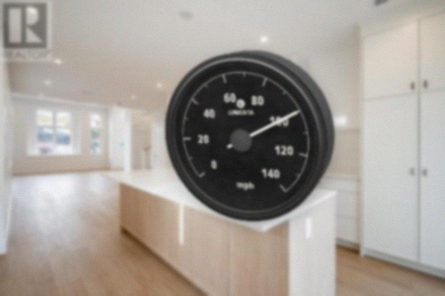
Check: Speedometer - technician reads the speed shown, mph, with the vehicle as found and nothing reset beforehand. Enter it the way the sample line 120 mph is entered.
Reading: 100 mph
